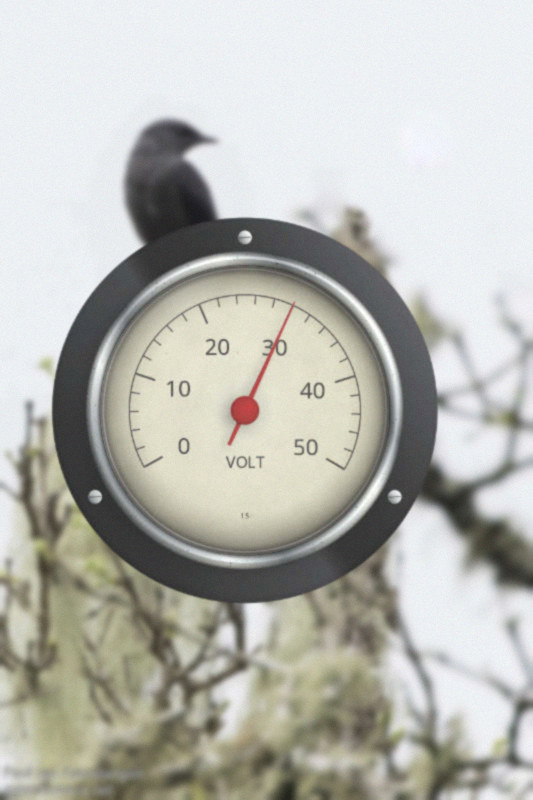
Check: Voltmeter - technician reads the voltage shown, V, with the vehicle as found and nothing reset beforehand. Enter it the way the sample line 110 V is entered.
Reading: 30 V
